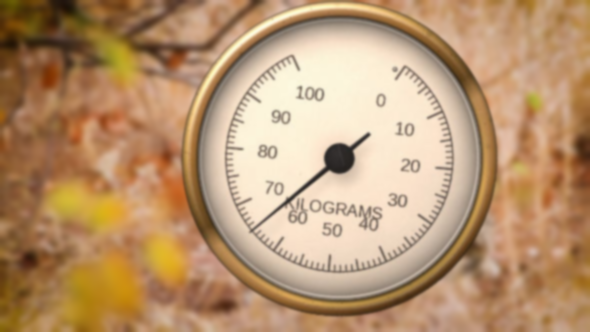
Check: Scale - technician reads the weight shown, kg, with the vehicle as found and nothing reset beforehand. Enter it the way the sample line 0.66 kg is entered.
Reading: 65 kg
